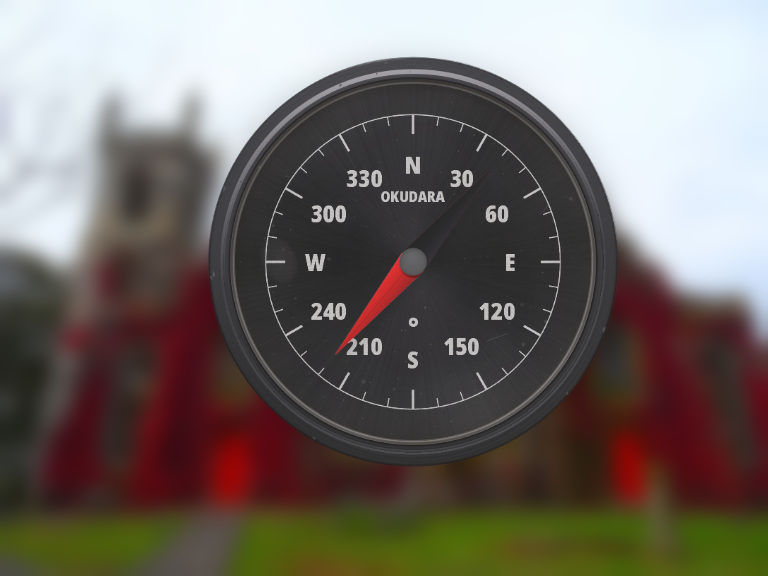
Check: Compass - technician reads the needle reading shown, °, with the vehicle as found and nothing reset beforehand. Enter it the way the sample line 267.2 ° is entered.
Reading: 220 °
